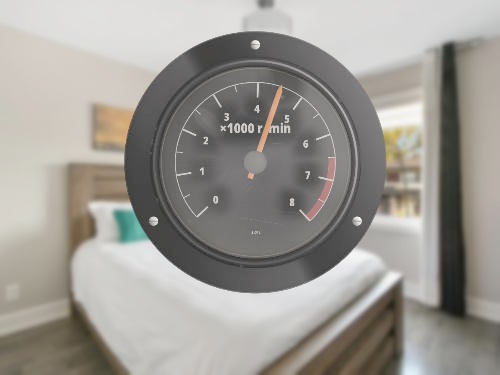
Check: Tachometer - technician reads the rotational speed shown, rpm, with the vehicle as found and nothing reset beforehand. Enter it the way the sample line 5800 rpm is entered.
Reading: 4500 rpm
